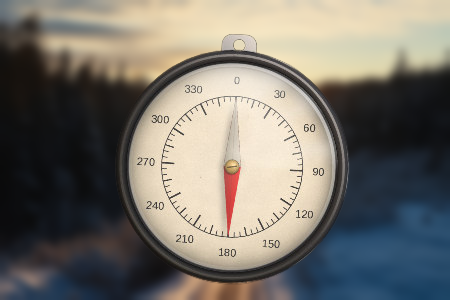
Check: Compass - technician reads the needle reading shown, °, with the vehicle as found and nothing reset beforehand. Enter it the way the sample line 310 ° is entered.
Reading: 180 °
